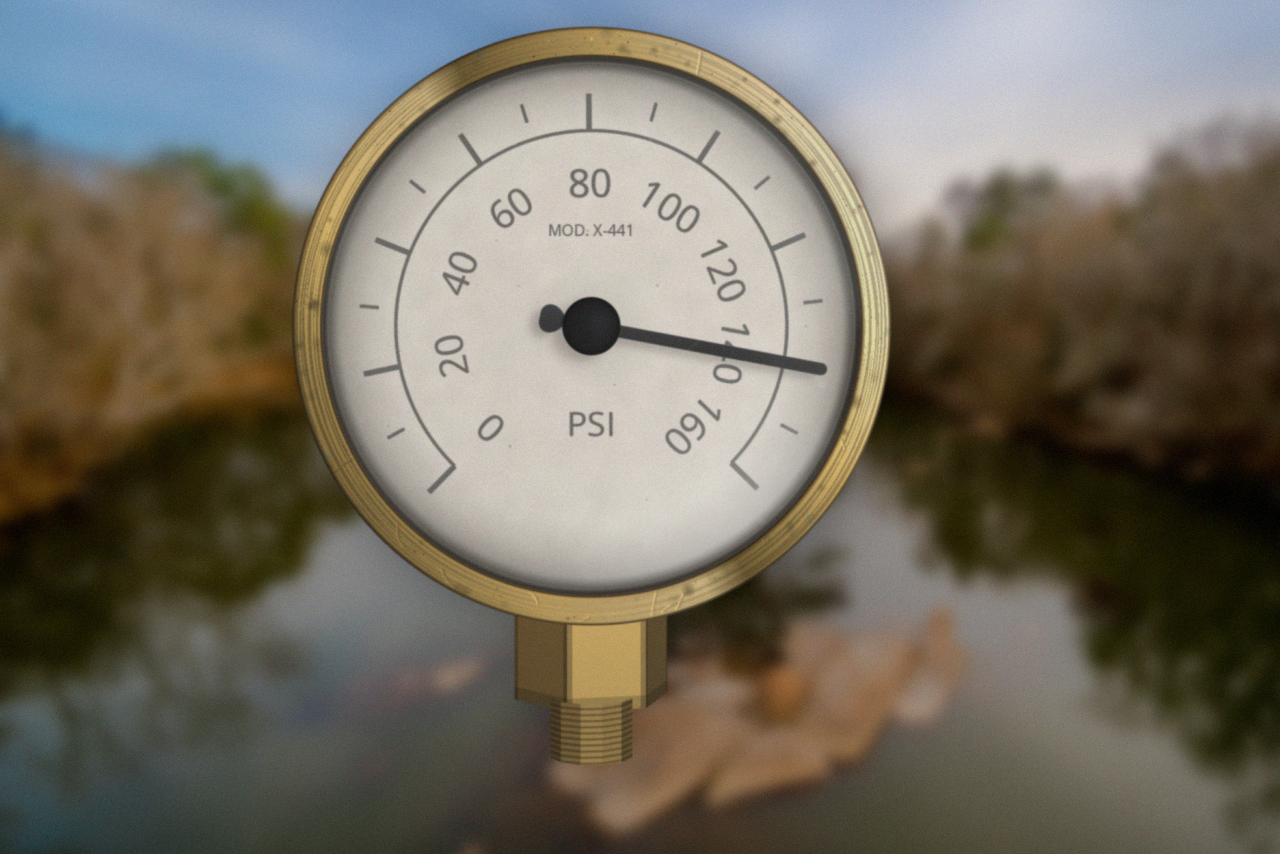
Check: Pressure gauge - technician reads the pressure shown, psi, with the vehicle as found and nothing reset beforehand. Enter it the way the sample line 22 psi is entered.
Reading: 140 psi
